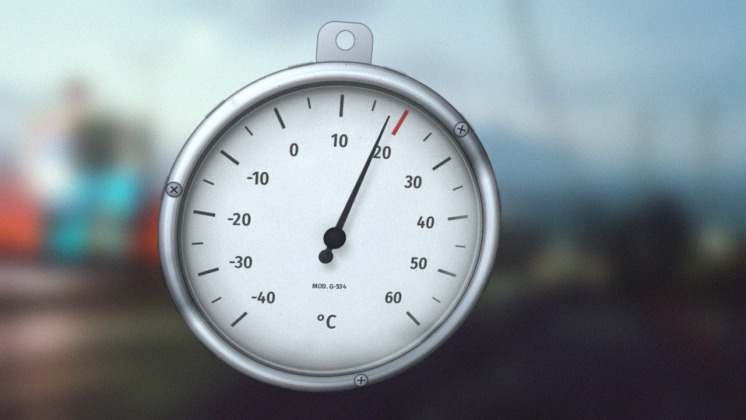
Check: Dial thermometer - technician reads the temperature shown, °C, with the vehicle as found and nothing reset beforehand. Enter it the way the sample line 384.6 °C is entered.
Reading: 17.5 °C
